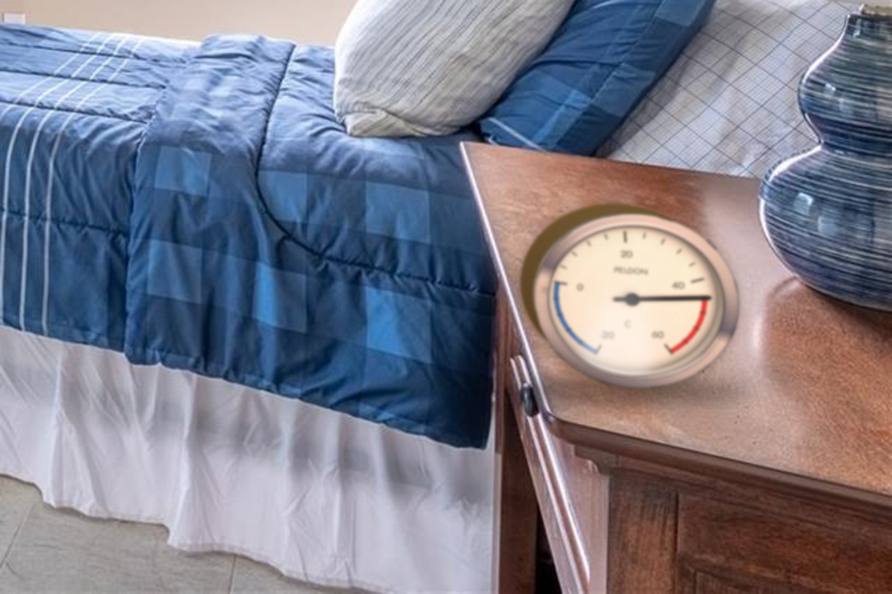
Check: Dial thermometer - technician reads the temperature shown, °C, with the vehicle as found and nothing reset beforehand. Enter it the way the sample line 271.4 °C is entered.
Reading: 44 °C
